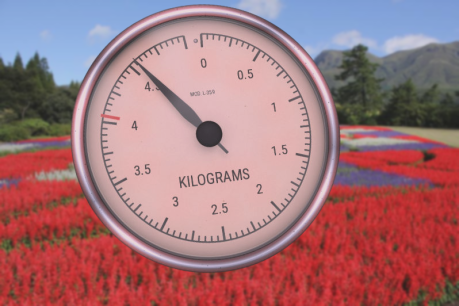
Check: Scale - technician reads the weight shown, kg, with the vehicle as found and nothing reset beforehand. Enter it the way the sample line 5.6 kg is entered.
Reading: 4.55 kg
